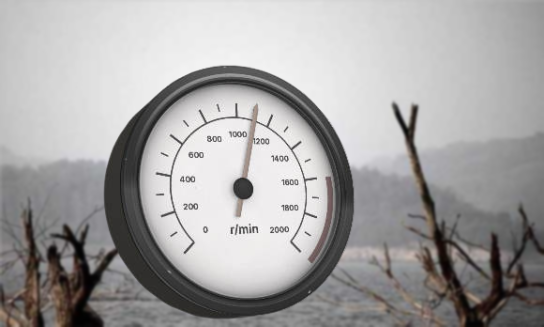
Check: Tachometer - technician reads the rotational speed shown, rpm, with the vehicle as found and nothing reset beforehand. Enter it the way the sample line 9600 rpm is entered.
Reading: 1100 rpm
